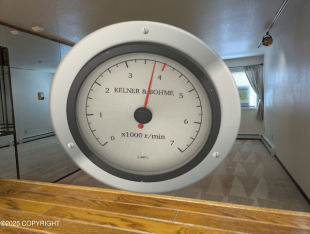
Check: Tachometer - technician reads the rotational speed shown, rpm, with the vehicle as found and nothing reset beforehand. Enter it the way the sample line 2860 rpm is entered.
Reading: 3750 rpm
